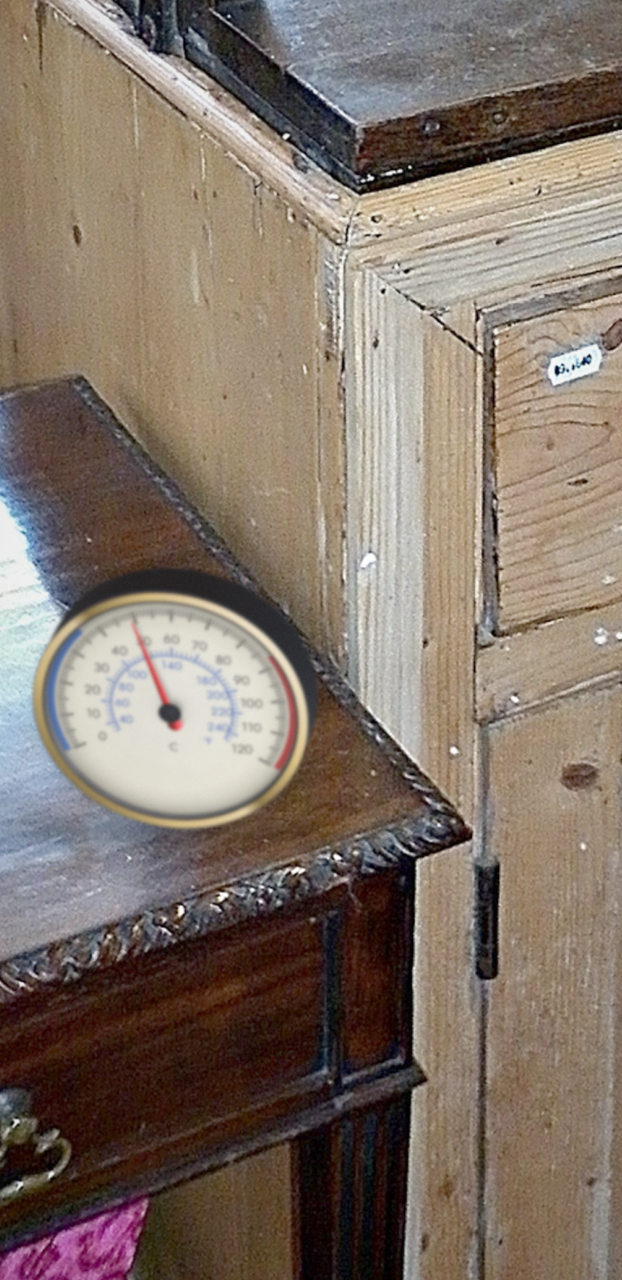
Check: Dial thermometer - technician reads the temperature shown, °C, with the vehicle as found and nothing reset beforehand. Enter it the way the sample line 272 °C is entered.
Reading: 50 °C
